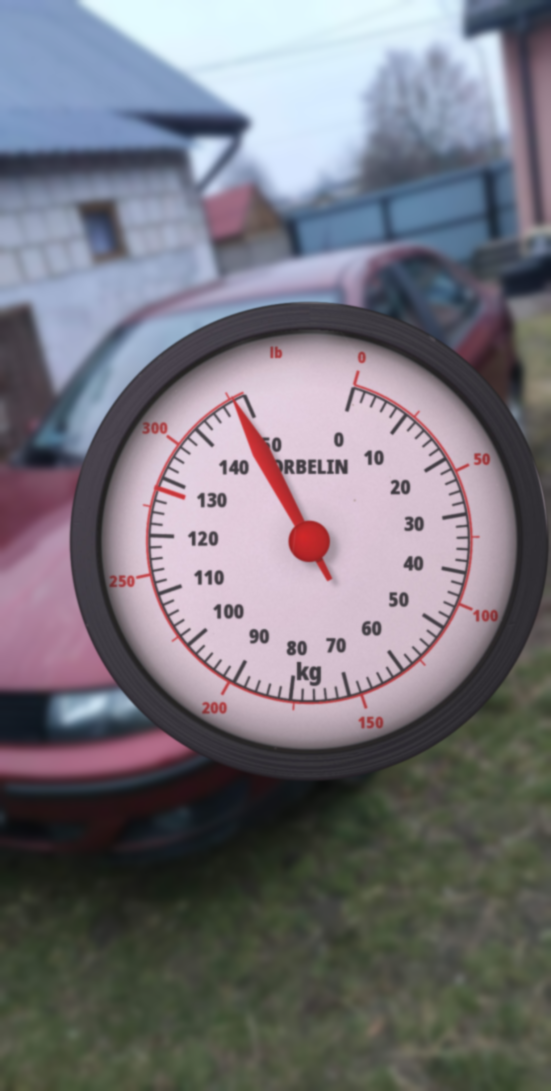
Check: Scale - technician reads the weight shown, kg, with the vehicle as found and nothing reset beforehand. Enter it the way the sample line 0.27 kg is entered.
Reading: 148 kg
